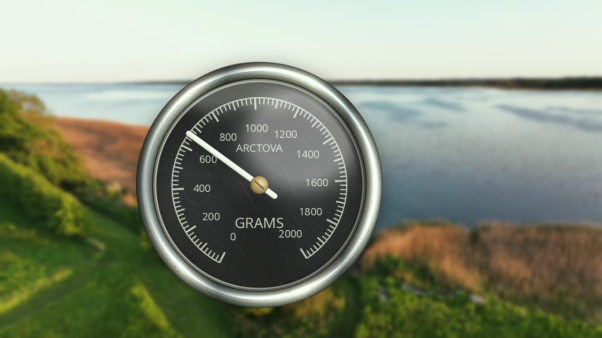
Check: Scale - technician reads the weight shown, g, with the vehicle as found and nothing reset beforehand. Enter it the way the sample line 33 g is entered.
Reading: 660 g
